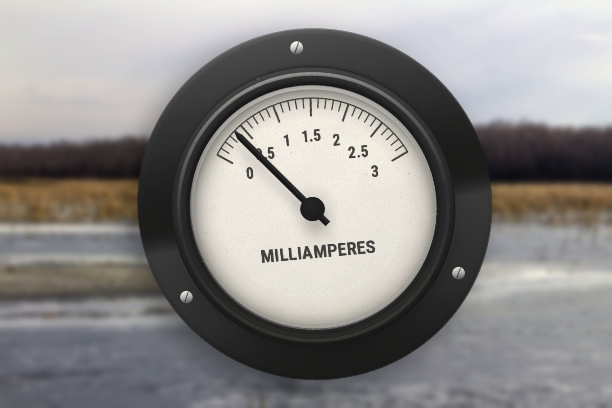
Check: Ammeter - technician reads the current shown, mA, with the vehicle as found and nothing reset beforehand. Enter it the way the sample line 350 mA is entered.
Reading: 0.4 mA
